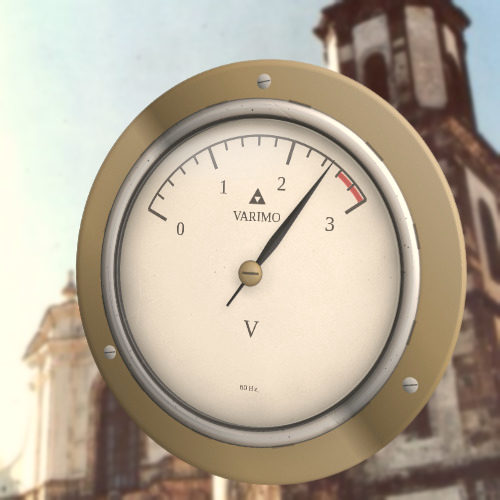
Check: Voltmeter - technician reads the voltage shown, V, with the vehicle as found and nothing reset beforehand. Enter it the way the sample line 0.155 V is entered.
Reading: 2.5 V
